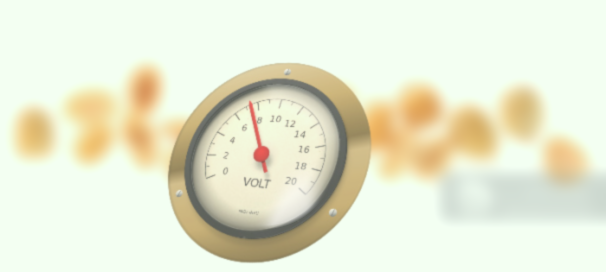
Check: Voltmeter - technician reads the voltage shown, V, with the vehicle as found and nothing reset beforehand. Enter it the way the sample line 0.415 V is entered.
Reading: 7.5 V
